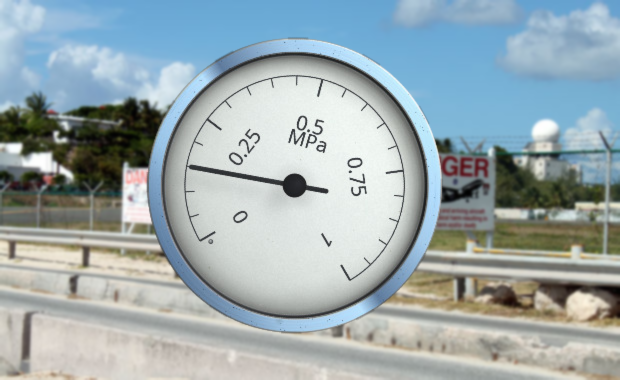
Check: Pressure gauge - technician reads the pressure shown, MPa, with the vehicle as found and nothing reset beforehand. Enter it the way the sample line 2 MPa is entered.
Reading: 0.15 MPa
